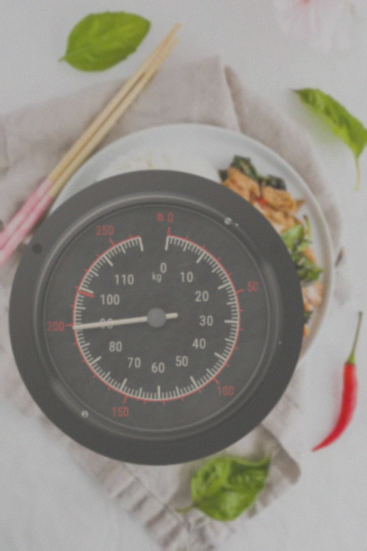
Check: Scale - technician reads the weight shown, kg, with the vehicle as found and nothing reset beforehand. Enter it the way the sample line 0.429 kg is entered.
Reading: 90 kg
